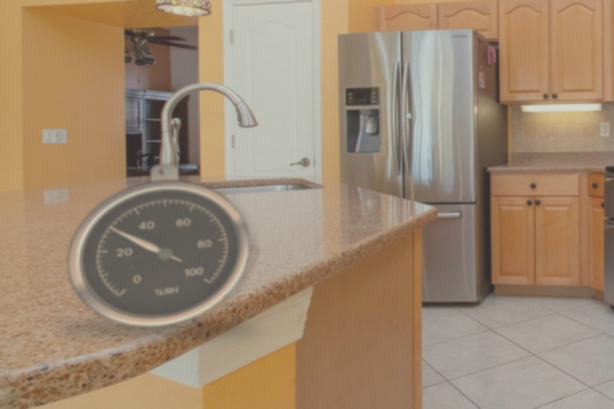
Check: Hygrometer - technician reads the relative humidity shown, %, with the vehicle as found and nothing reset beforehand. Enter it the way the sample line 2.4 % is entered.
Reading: 30 %
